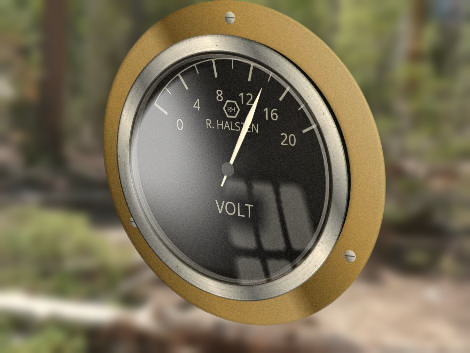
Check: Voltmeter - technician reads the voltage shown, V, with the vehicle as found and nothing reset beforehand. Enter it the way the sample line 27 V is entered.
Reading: 14 V
